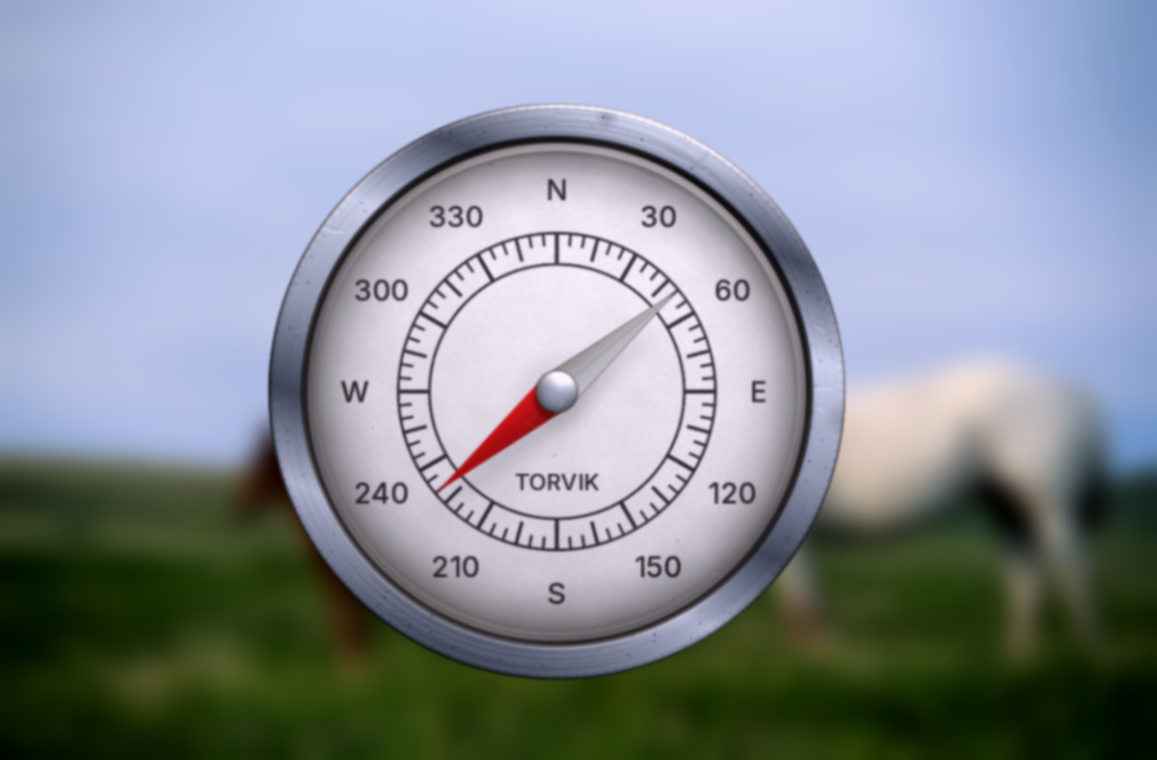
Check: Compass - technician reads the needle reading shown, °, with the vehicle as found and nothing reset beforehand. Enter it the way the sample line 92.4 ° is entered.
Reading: 230 °
